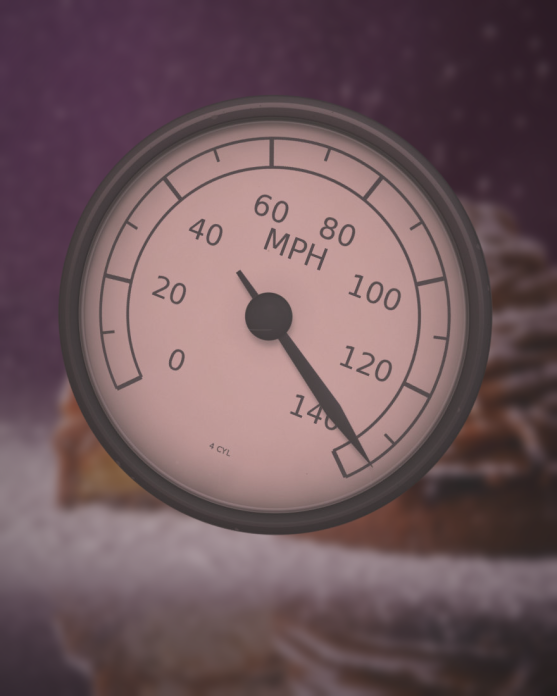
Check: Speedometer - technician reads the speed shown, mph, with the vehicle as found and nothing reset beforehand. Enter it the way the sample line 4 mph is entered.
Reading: 135 mph
